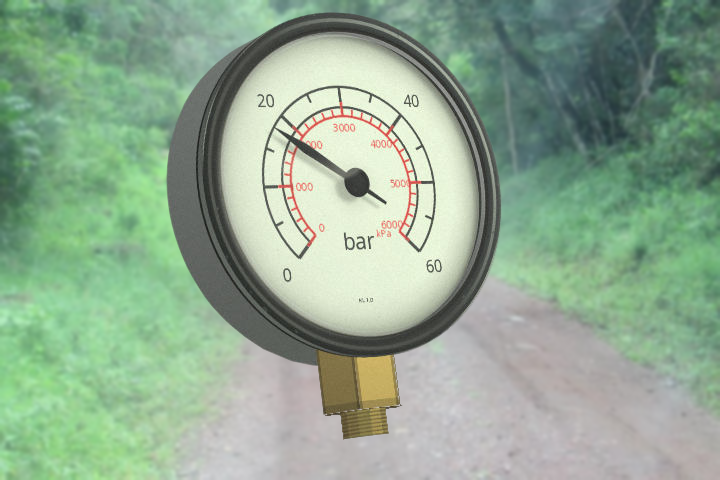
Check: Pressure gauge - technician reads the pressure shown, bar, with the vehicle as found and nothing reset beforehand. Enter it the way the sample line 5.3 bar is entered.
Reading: 17.5 bar
